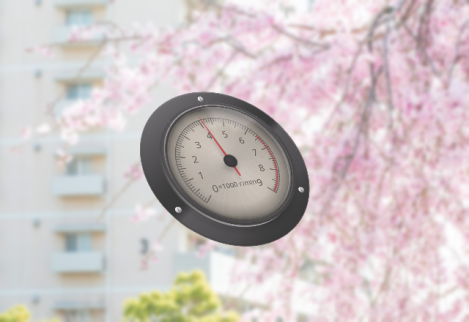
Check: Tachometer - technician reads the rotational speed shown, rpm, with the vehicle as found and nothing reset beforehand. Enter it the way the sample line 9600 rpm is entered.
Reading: 4000 rpm
